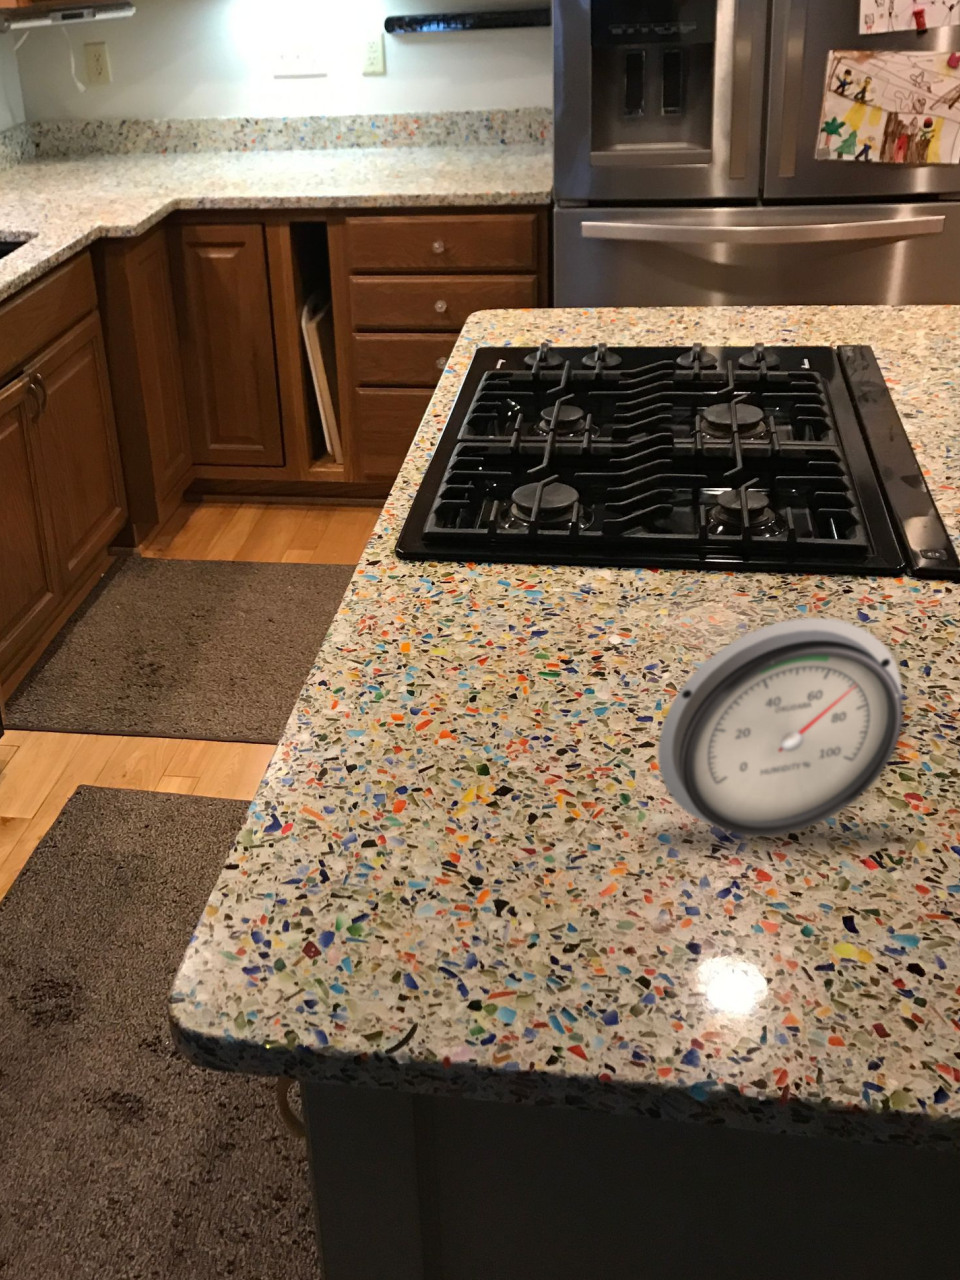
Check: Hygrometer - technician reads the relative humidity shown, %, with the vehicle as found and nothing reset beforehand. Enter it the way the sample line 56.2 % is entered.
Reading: 70 %
